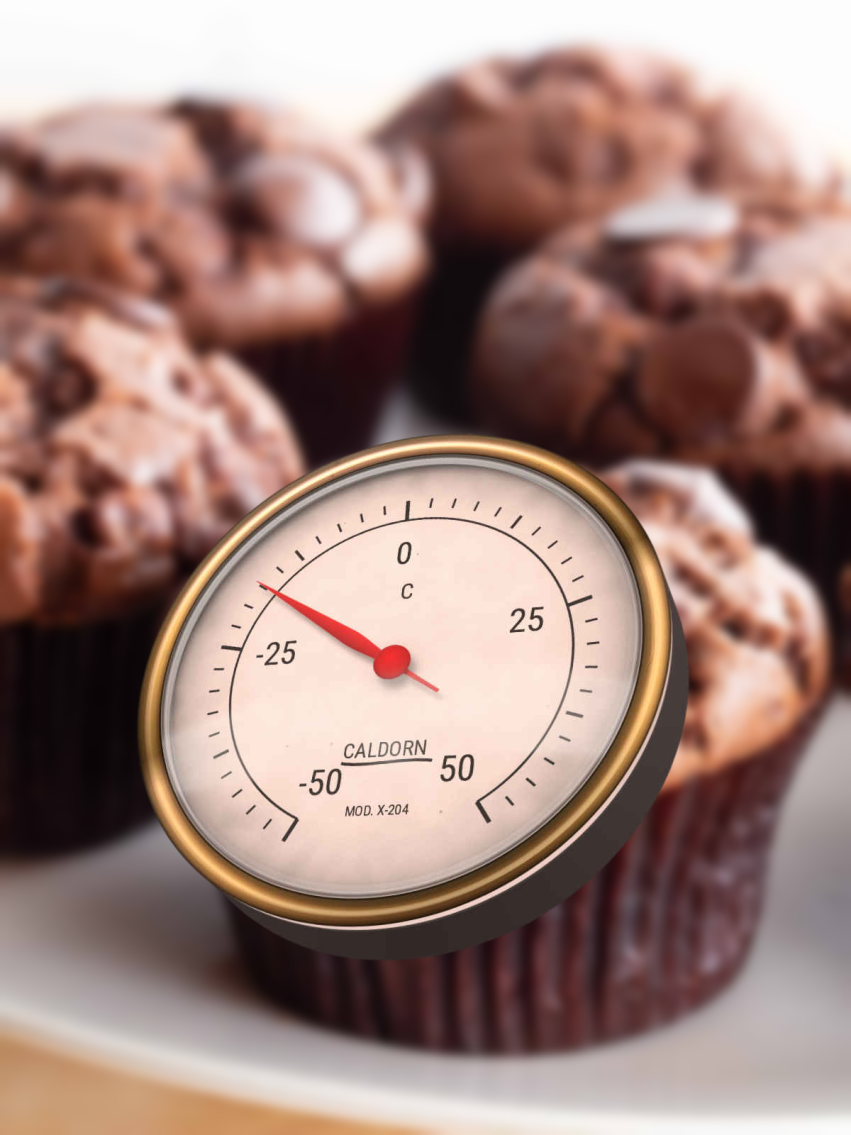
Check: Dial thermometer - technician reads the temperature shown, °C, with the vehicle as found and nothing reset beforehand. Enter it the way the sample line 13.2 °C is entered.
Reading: -17.5 °C
